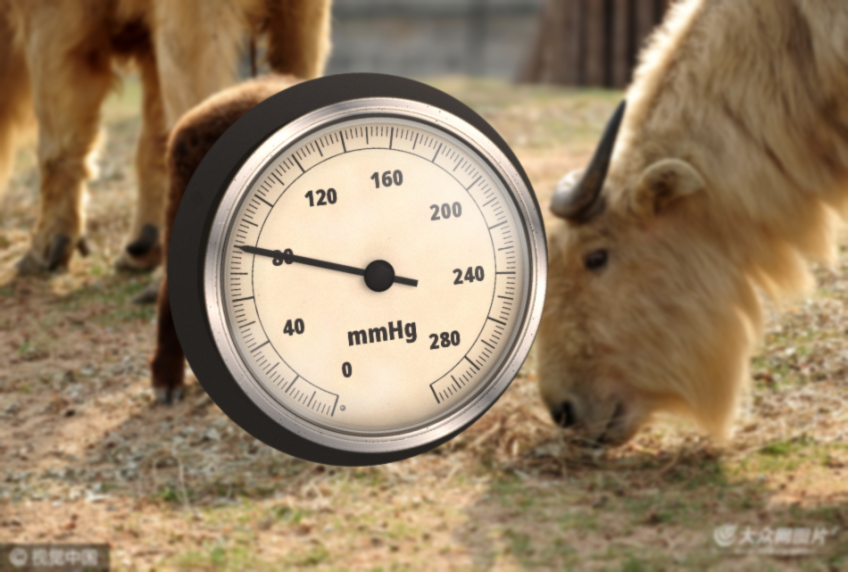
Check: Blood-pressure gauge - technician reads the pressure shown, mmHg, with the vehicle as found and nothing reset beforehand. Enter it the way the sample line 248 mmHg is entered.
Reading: 80 mmHg
